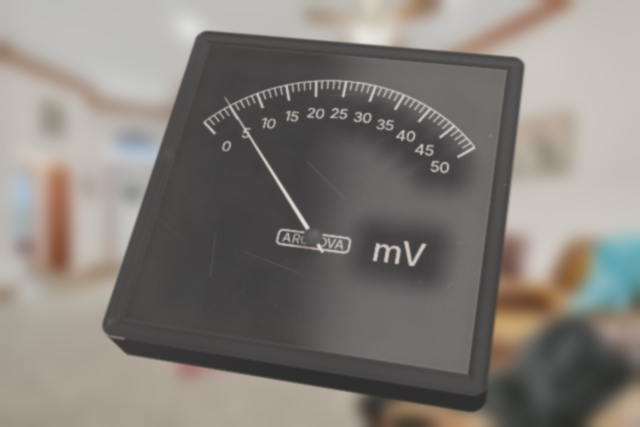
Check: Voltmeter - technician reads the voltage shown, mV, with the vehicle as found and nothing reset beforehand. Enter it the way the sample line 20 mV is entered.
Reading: 5 mV
